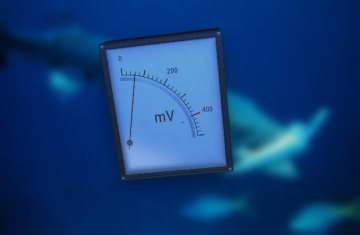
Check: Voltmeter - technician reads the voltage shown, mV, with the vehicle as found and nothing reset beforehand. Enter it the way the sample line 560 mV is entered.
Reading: 60 mV
